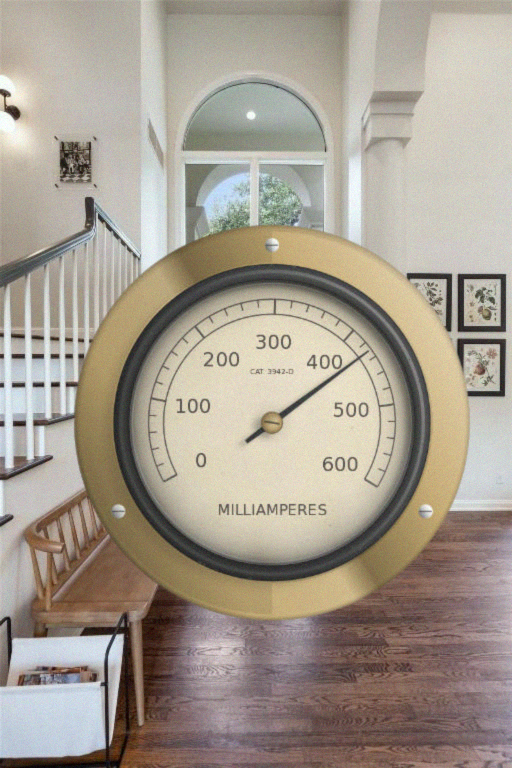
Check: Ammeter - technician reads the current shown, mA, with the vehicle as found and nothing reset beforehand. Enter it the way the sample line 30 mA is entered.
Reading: 430 mA
